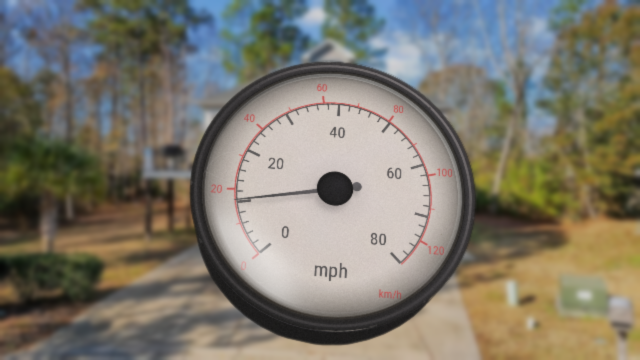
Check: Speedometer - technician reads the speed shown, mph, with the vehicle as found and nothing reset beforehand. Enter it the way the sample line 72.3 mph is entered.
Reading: 10 mph
